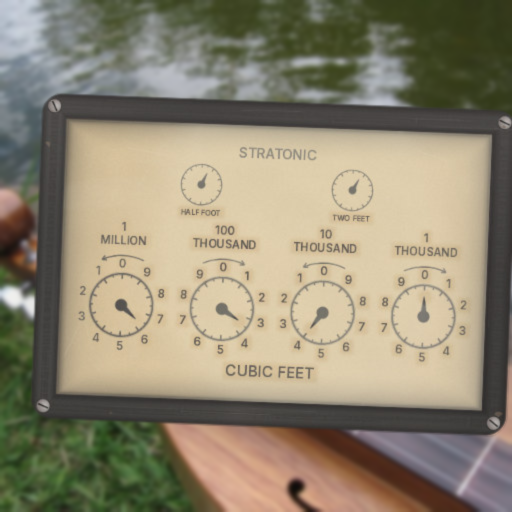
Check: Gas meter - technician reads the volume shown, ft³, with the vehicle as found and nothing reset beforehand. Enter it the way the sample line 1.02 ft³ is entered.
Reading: 634000 ft³
